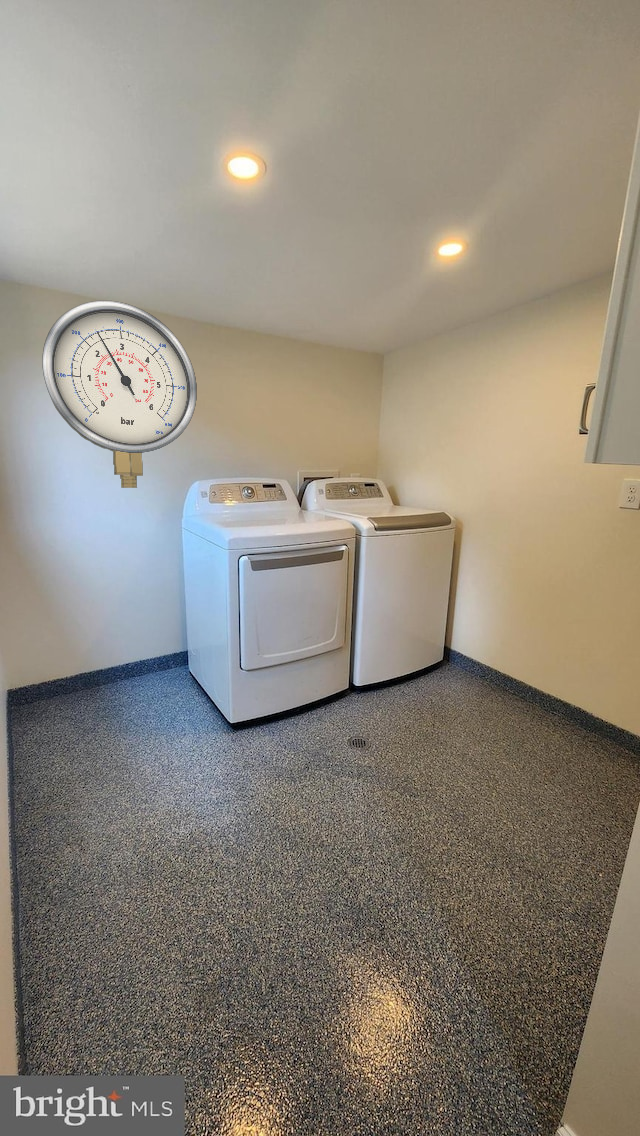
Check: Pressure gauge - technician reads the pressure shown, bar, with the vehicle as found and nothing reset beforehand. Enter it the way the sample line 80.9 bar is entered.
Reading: 2.4 bar
